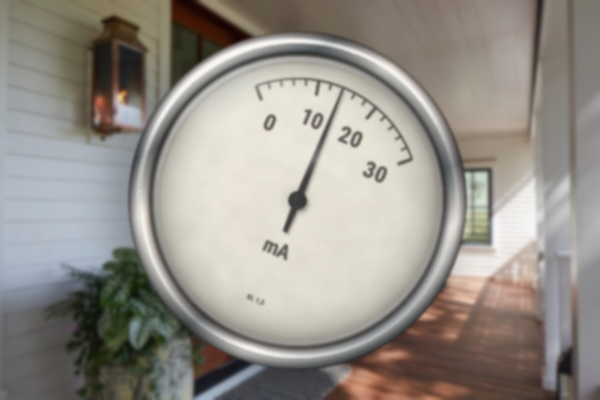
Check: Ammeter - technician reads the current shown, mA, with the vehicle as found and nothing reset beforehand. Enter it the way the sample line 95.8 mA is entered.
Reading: 14 mA
